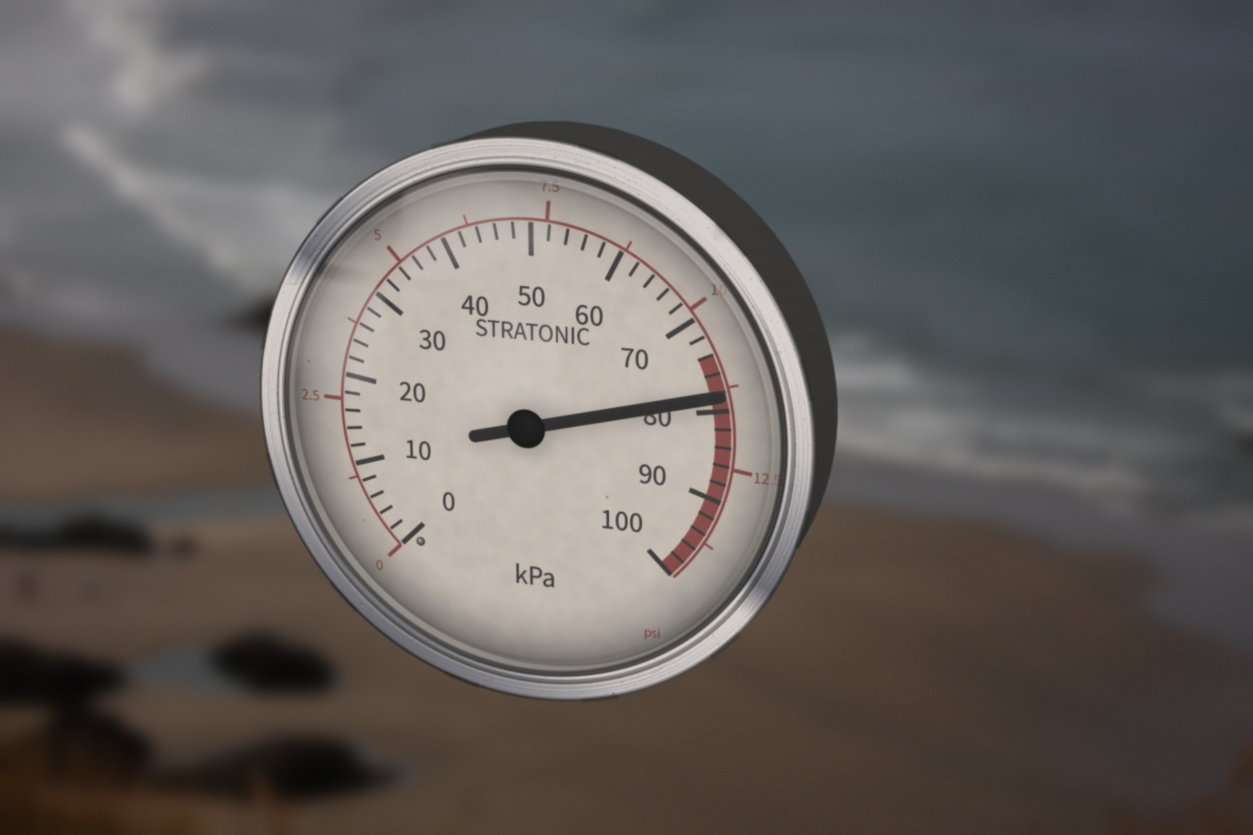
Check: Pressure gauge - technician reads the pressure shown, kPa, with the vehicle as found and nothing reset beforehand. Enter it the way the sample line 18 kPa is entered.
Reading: 78 kPa
